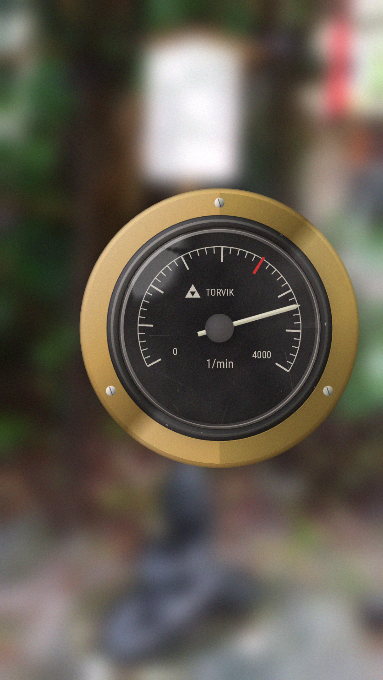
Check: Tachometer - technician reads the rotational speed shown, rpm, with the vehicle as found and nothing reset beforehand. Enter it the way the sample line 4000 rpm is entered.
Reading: 3200 rpm
